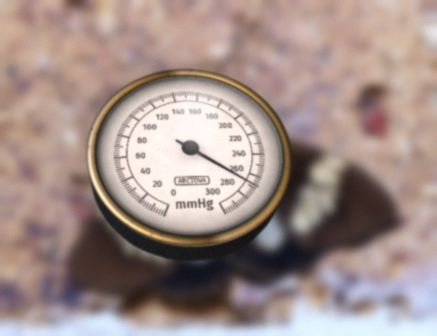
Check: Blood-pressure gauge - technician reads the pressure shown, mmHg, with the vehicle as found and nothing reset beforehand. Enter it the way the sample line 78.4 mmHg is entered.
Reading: 270 mmHg
